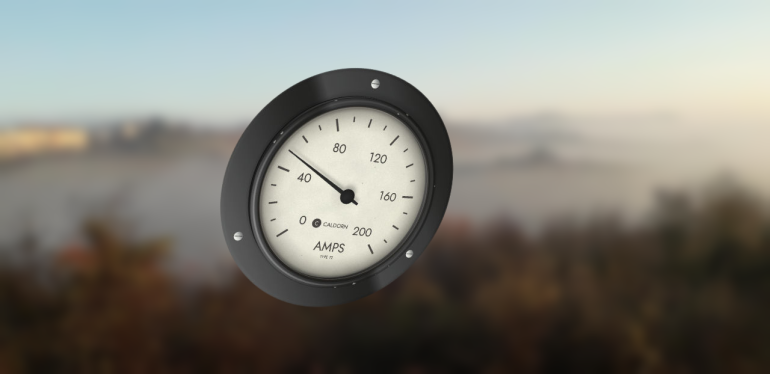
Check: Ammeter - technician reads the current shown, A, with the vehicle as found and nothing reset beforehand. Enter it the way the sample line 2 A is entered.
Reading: 50 A
